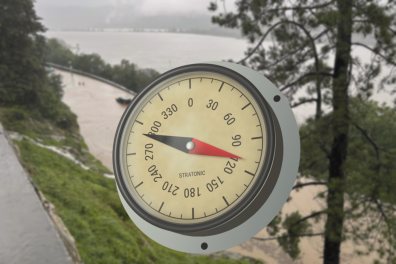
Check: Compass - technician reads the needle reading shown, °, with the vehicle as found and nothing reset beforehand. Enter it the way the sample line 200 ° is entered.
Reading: 110 °
